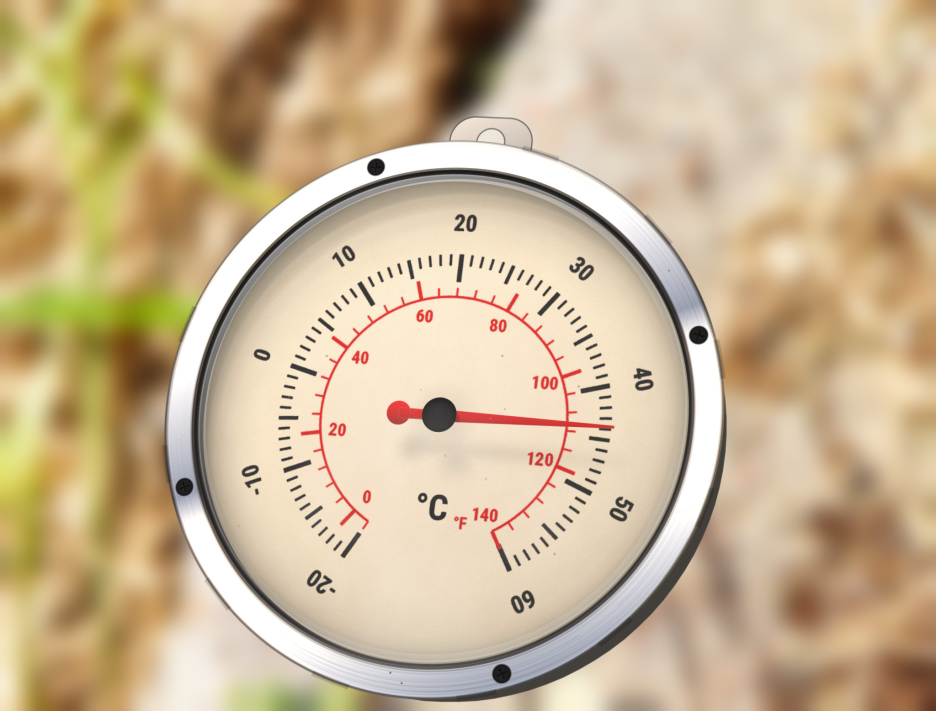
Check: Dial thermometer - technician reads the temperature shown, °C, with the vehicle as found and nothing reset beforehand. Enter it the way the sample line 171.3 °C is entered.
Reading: 44 °C
